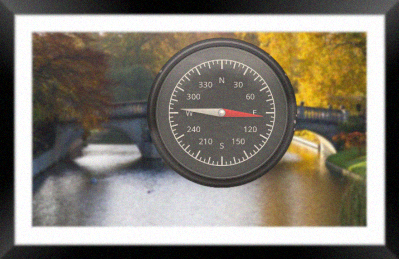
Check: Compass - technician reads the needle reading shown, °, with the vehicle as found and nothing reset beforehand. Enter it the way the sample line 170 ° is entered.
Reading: 95 °
